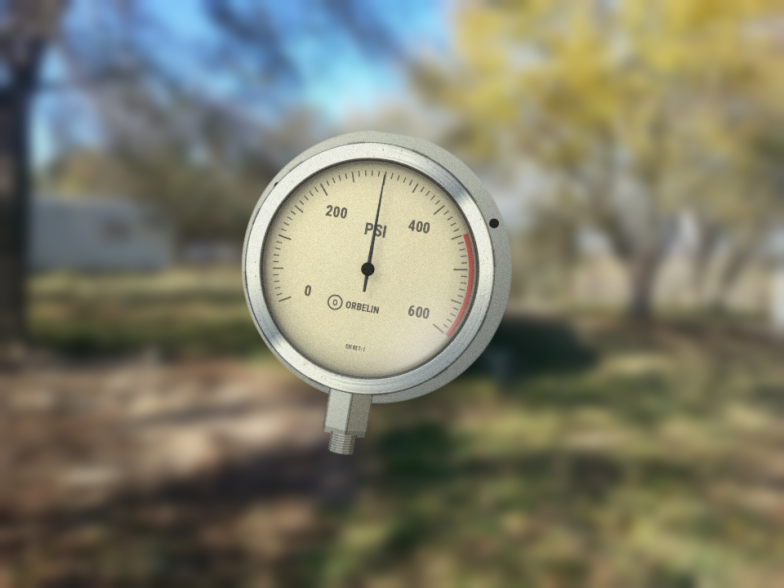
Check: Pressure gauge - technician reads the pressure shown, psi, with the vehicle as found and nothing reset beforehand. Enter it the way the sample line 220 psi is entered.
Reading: 300 psi
